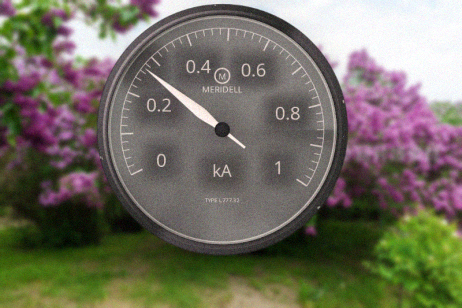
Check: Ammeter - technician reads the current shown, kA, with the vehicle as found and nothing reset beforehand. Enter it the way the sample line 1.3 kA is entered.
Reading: 0.27 kA
